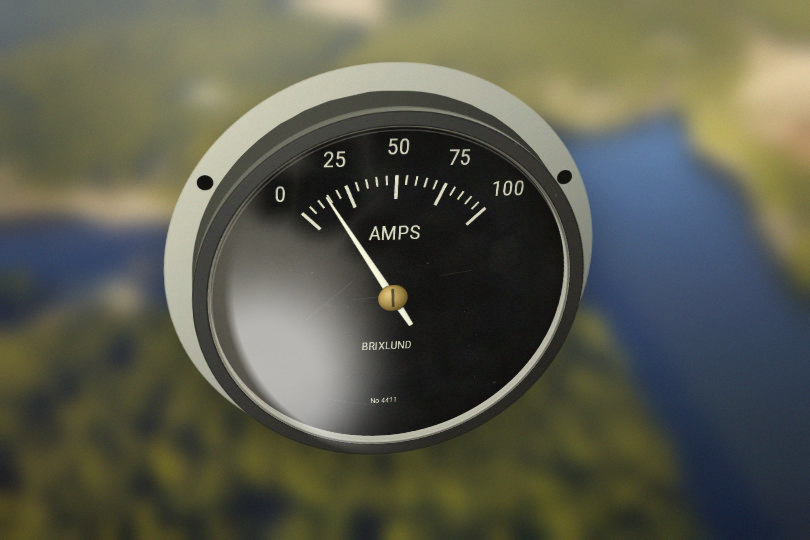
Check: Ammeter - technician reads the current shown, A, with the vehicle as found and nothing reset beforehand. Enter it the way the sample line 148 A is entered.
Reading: 15 A
